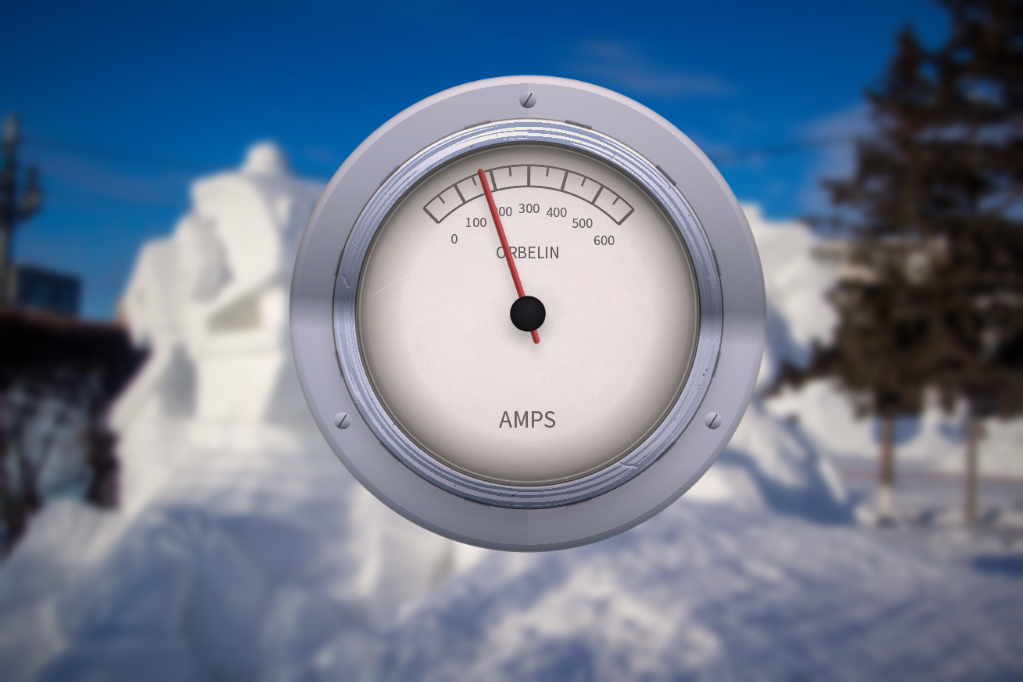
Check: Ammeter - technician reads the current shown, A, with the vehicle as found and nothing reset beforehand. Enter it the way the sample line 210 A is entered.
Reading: 175 A
